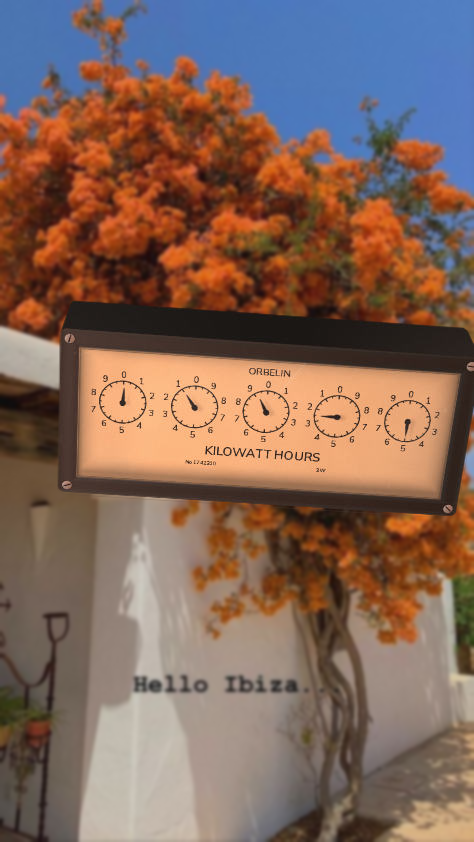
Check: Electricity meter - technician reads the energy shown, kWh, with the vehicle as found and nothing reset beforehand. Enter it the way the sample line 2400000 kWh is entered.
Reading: 925 kWh
